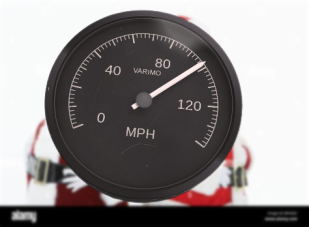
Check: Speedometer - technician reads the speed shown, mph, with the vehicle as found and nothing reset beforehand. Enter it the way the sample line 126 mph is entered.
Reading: 98 mph
